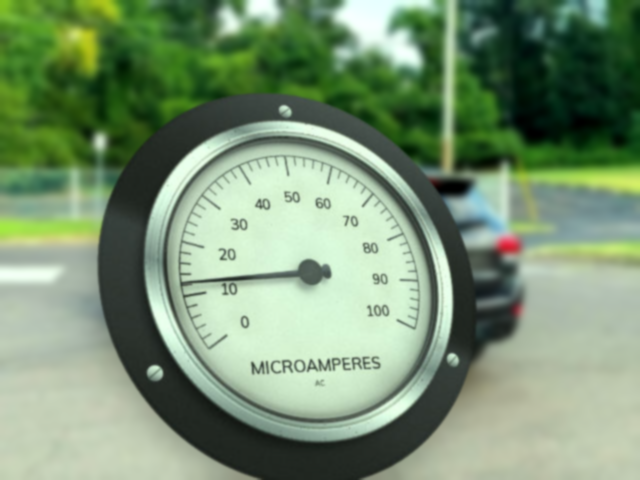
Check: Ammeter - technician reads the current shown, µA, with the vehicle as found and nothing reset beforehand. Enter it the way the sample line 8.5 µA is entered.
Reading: 12 µA
